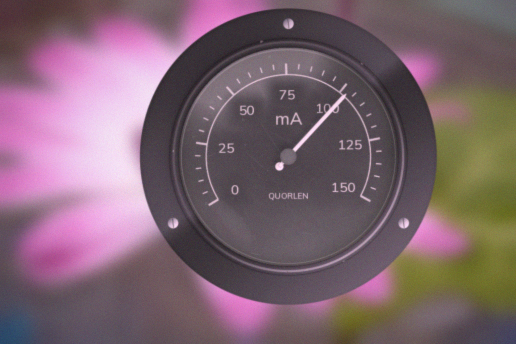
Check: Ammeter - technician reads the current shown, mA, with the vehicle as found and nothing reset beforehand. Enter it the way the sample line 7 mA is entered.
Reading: 102.5 mA
